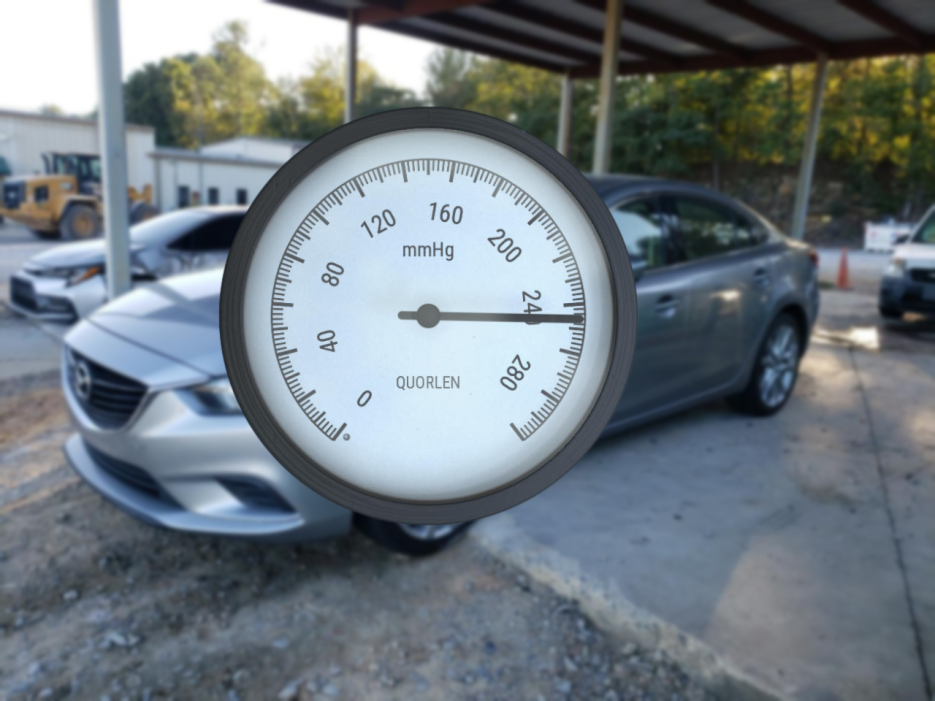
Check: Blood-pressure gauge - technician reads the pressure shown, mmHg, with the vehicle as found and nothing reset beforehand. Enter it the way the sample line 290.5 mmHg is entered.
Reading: 246 mmHg
